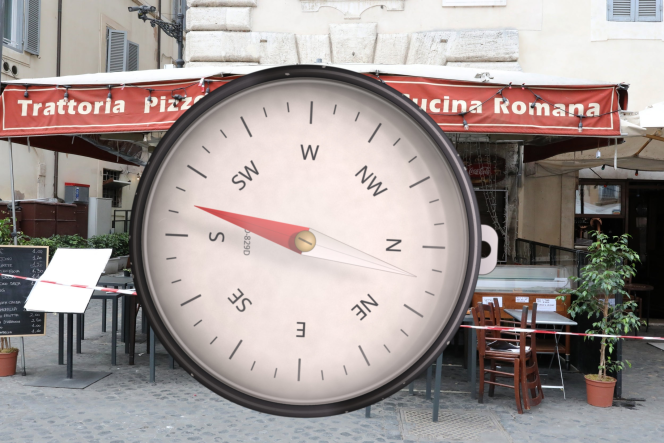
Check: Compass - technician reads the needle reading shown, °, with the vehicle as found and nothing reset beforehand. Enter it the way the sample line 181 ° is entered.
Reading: 195 °
